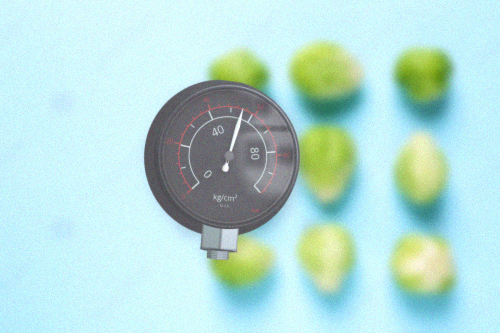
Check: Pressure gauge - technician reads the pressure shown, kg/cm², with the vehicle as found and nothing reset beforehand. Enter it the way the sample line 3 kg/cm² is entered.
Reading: 55 kg/cm²
